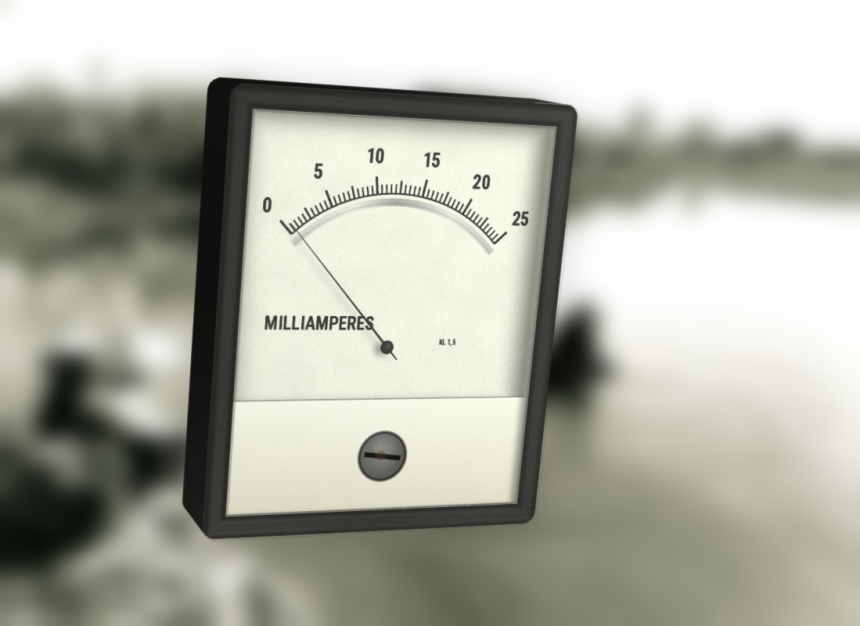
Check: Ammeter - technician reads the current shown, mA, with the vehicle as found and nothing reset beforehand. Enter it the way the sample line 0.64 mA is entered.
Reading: 0.5 mA
